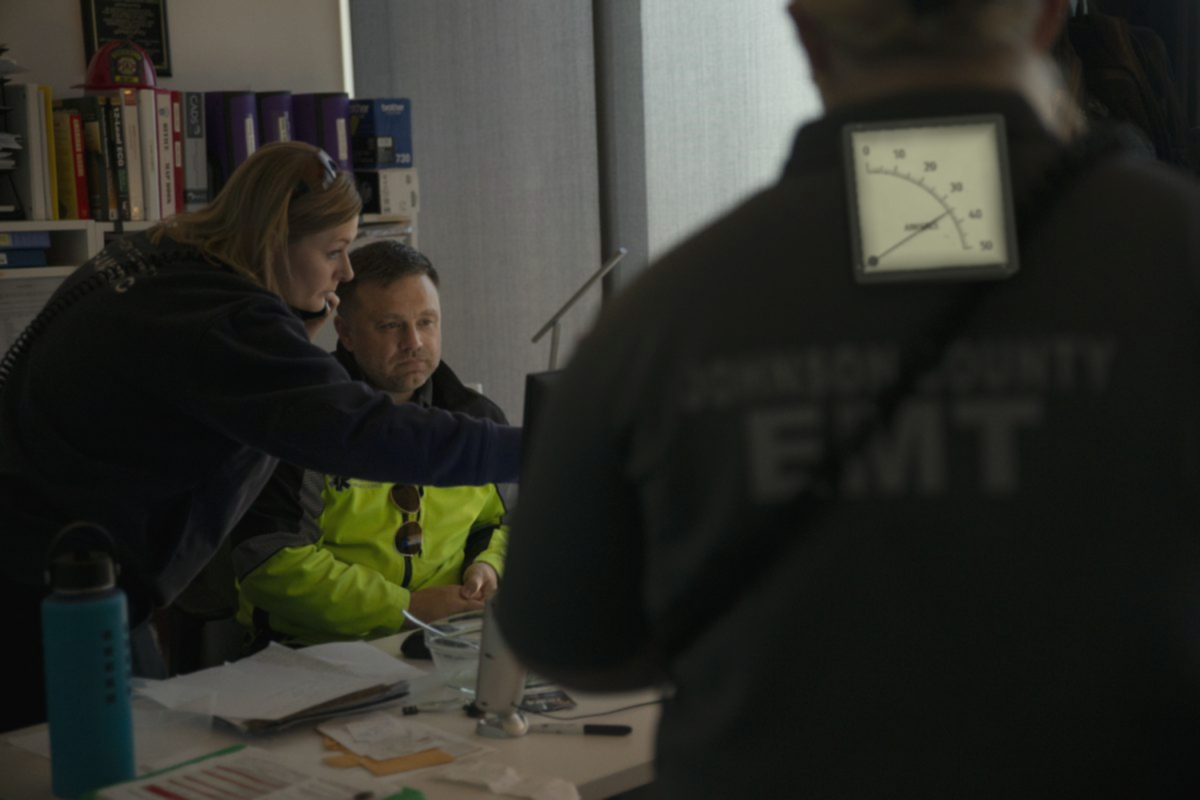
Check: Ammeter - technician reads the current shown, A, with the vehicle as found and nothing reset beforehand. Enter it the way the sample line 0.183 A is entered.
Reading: 35 A
